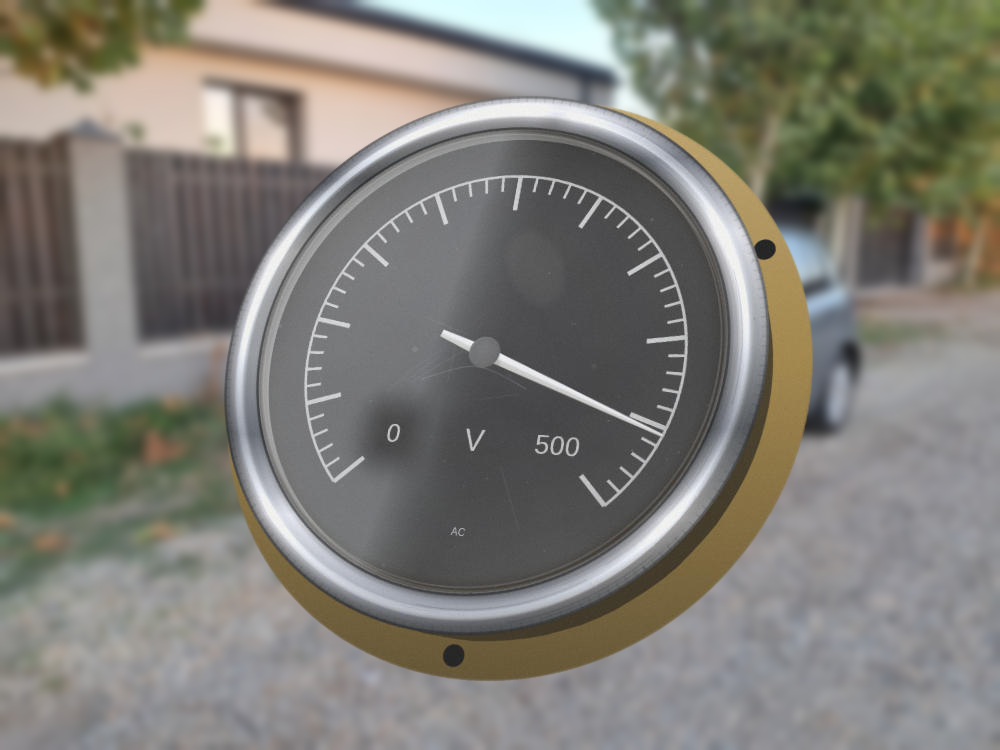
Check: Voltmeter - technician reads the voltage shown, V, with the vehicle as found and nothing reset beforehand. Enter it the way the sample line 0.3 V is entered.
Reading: 455 V
